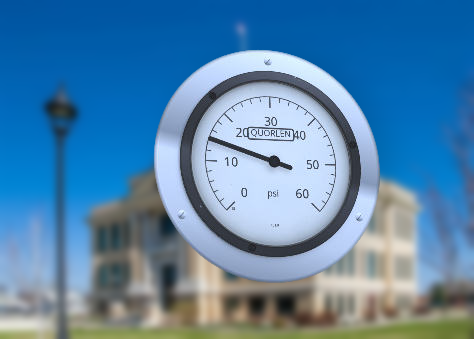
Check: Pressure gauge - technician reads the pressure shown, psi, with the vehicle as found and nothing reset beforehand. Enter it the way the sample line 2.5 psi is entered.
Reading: 14 psi
